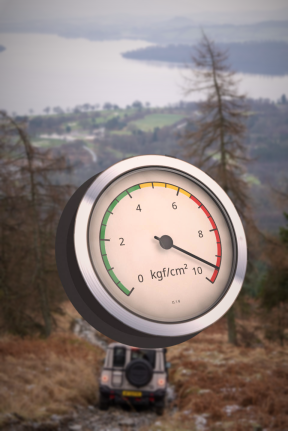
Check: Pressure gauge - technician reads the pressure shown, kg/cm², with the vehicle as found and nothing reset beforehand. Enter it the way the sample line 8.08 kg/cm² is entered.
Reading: 9.5 kg/cm²
